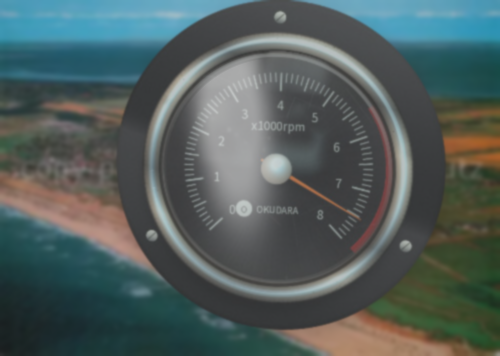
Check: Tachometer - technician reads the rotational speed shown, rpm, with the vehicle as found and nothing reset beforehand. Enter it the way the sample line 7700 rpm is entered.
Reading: 7500 rpm
